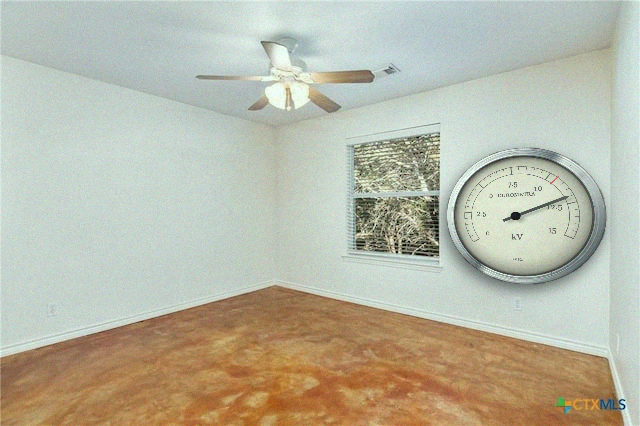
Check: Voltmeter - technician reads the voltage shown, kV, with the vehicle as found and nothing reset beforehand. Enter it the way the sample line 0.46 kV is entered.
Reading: 12 kV
